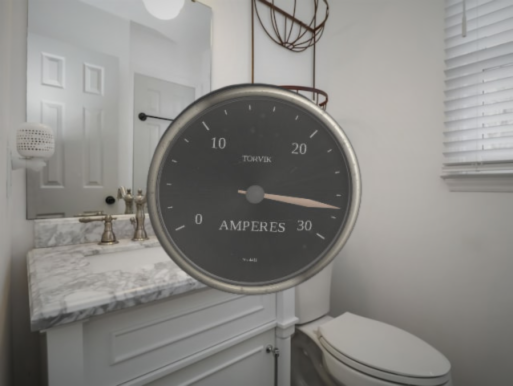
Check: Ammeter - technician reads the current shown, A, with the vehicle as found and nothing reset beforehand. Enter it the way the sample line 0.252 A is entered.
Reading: 27 A
